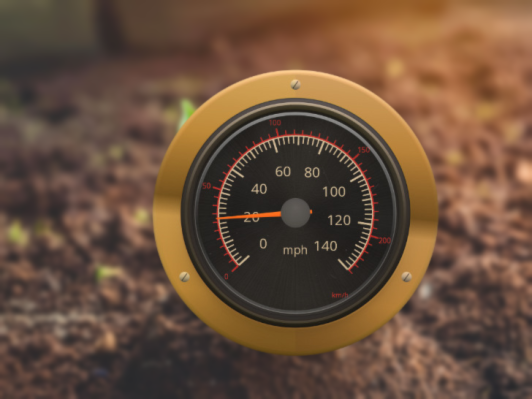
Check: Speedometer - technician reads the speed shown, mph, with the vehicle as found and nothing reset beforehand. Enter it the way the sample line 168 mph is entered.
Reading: 20 mph
